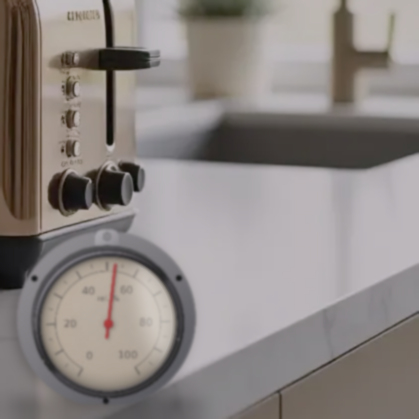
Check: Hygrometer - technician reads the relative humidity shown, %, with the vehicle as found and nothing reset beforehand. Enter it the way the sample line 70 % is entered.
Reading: 52.5 %
